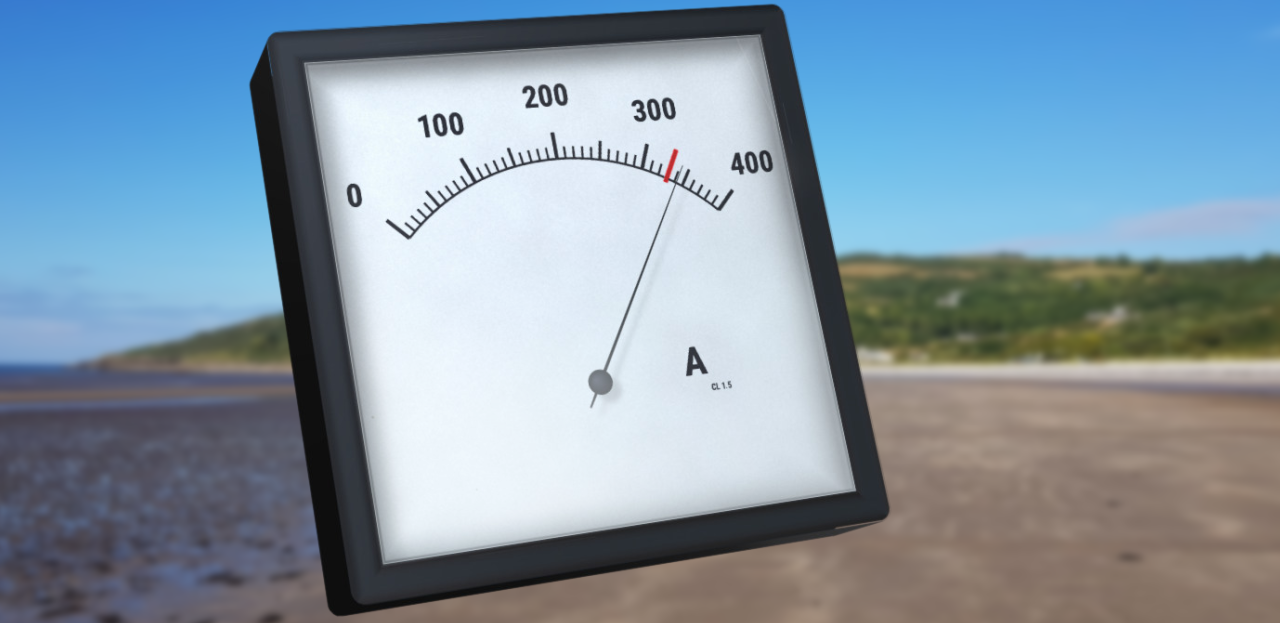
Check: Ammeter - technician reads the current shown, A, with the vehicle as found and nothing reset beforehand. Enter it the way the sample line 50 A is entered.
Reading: 340 A
